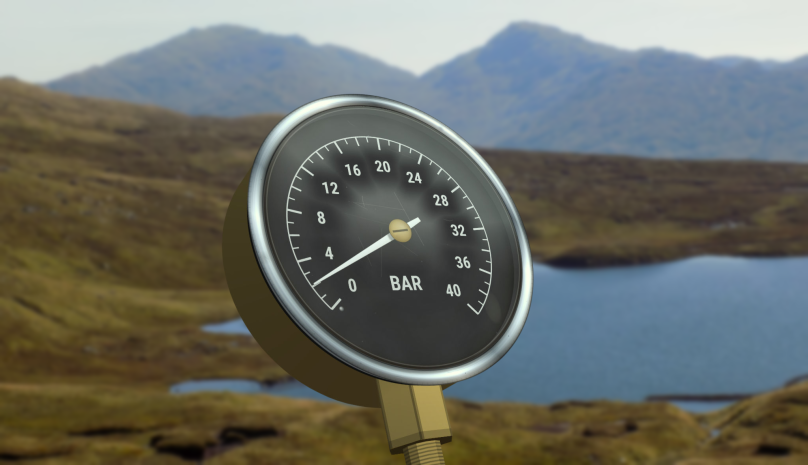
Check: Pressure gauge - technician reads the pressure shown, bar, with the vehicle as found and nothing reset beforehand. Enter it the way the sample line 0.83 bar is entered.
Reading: 2 bar
